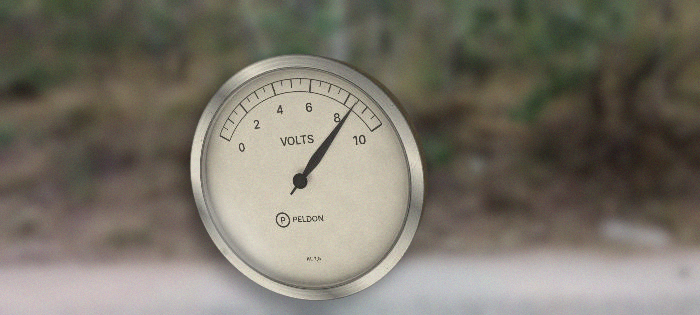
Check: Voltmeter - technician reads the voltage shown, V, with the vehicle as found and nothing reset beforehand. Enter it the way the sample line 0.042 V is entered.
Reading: 8.5 V
